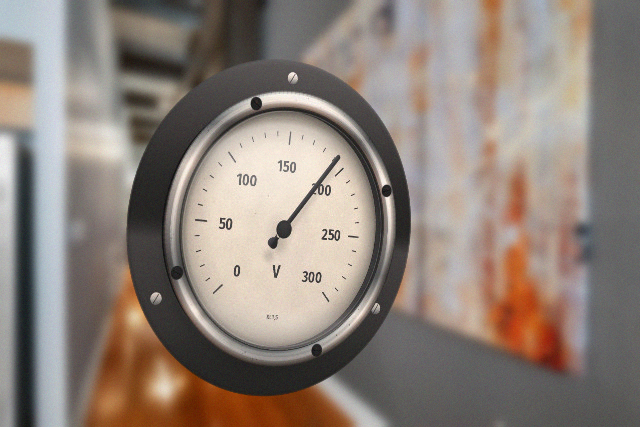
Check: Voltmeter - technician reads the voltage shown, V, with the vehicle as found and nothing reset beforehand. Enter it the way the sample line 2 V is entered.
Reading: 190 V
